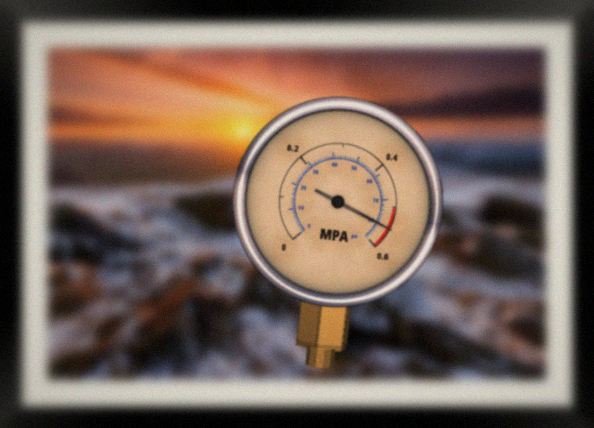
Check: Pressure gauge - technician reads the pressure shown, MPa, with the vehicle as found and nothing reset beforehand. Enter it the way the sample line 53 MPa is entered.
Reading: 0.55 MPa
